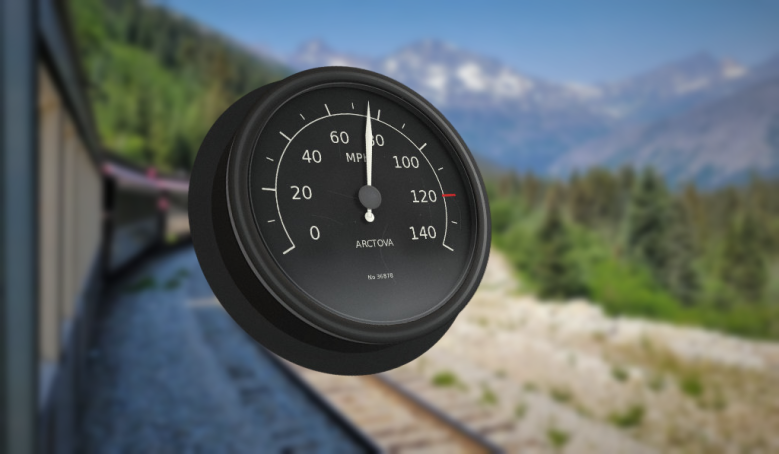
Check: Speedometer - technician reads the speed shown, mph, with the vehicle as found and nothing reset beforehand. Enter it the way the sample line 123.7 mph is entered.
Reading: 75 mph
